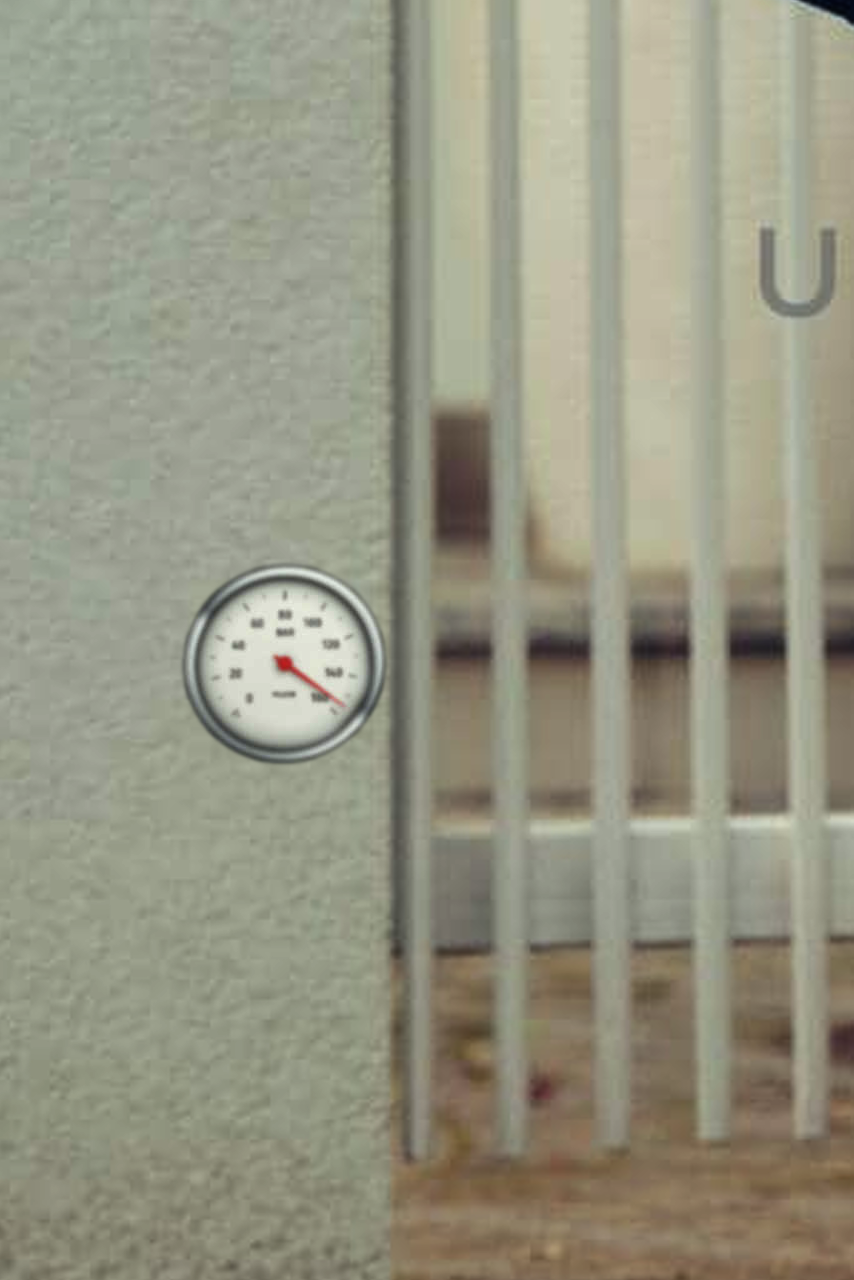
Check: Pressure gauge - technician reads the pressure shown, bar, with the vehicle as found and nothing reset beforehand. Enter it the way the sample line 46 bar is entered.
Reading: 155 bar
